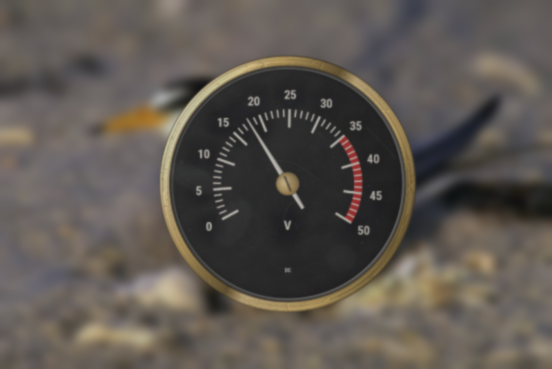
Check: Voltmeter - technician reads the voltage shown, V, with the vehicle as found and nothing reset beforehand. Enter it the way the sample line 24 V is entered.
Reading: 18 V
